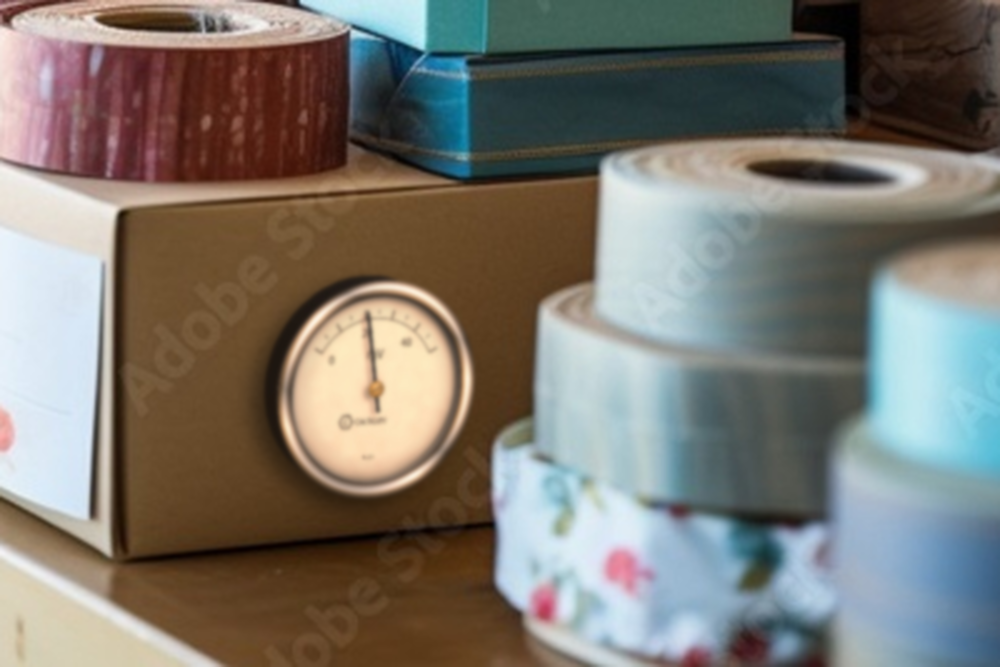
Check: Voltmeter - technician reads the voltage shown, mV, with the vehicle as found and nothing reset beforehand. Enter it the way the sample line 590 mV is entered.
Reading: 20 mV
